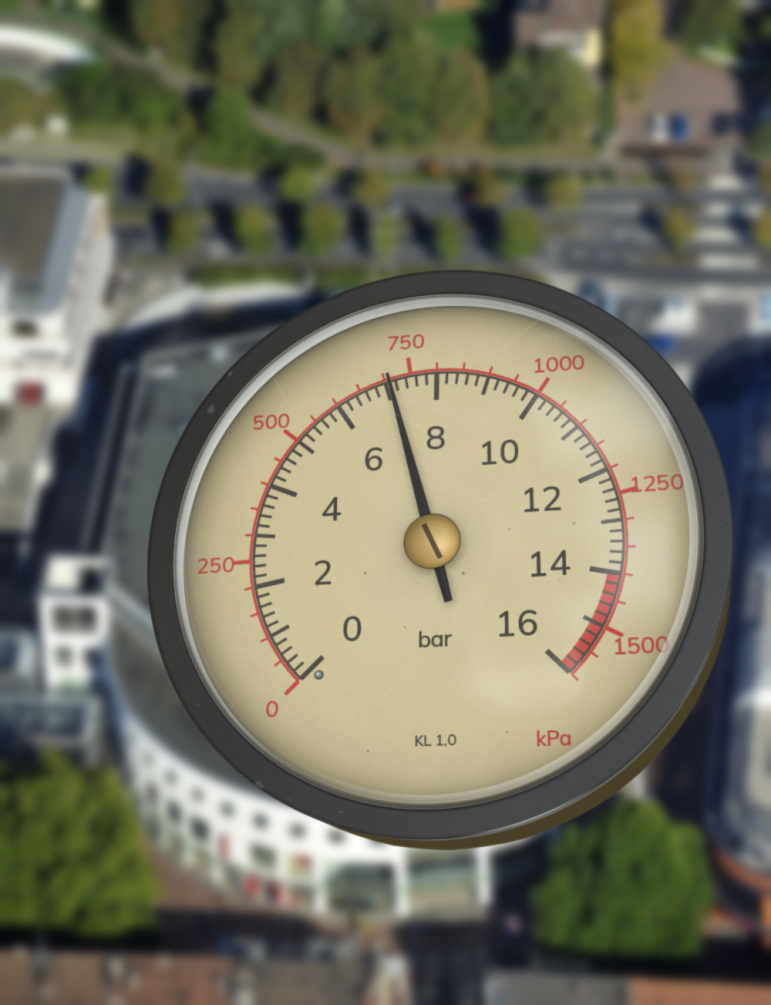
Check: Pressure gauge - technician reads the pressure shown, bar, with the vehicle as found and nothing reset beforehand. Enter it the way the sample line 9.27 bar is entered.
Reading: 7.1 bar
